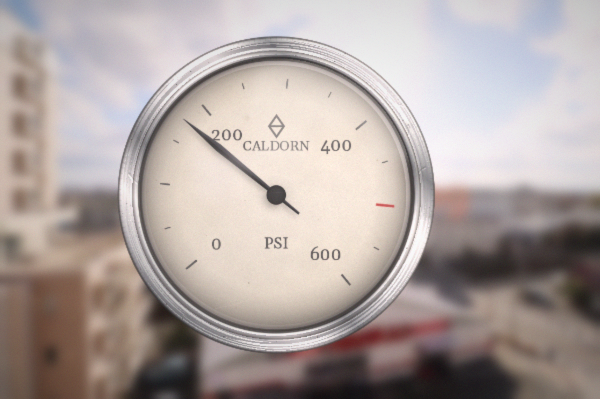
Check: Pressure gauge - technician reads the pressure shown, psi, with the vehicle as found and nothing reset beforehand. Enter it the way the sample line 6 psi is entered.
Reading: 175 psi
